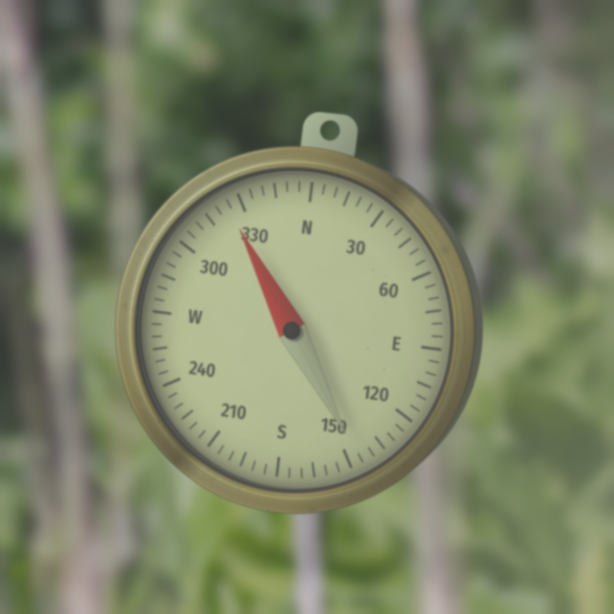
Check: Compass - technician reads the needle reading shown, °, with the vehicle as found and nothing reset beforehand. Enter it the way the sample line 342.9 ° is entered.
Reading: 325 °
